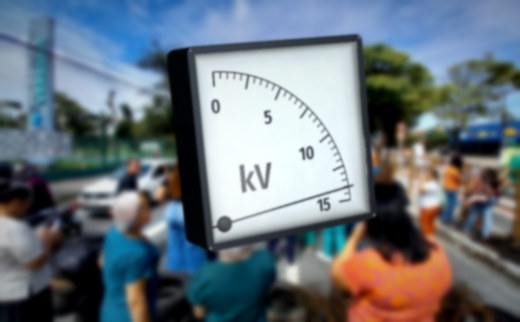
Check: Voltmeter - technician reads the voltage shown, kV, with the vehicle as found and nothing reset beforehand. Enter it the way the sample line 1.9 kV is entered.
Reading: 14 kV
